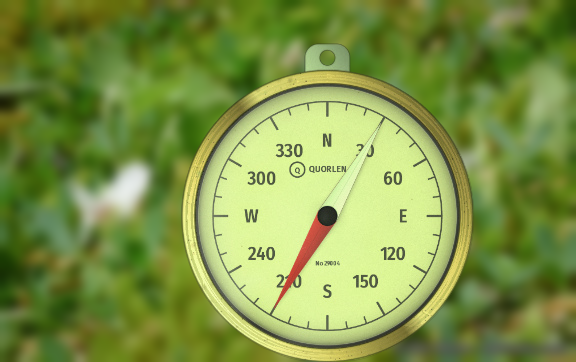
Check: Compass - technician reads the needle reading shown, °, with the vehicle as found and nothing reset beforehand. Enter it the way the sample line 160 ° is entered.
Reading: 210 °
